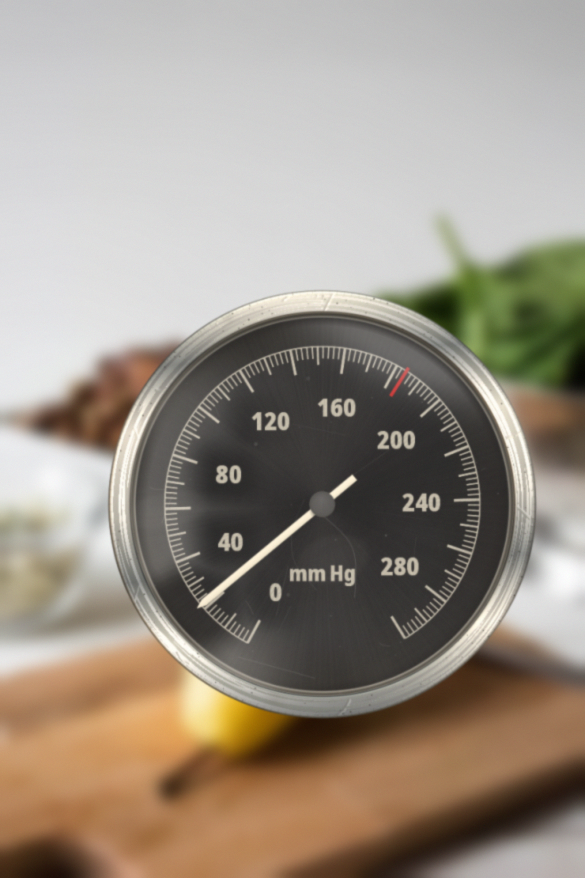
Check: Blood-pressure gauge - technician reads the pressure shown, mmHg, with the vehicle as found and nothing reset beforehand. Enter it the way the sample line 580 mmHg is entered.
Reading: 22 mmHg
